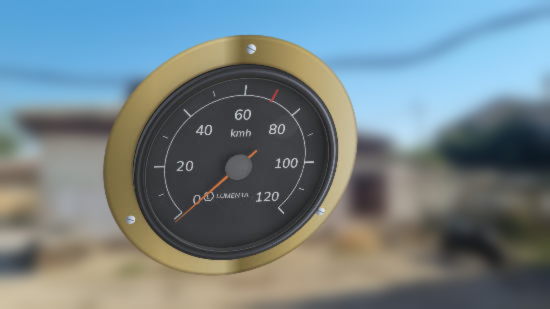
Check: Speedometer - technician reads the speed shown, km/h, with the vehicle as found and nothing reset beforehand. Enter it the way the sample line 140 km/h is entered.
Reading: 0 km/h
